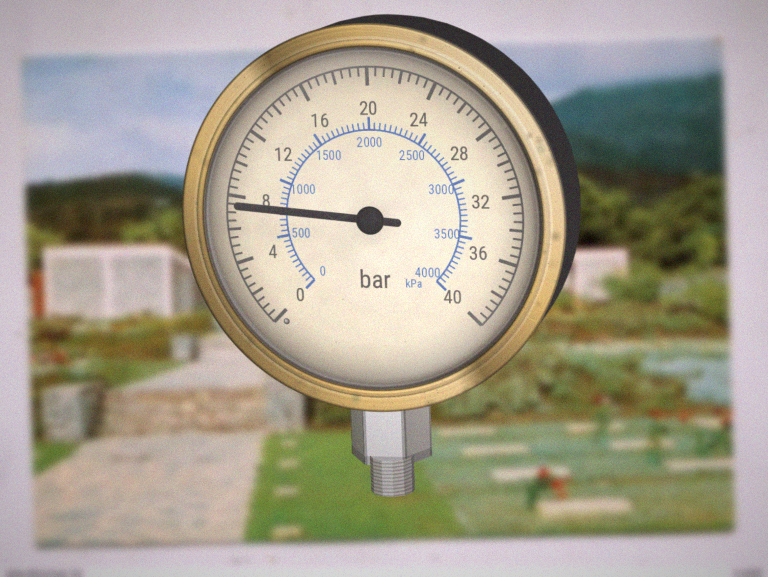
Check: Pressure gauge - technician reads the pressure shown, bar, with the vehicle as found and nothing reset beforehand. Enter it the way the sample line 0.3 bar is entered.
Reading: 7.5 bar
